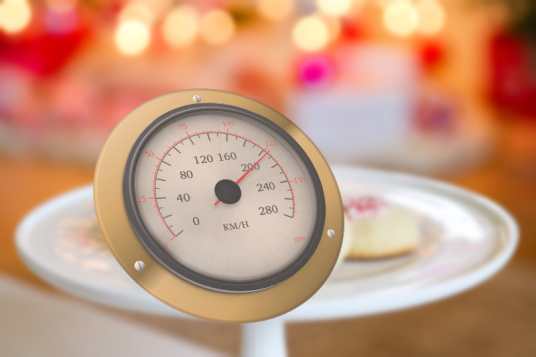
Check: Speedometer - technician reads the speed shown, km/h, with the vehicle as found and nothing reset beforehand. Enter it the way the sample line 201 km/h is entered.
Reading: 205 km/h
